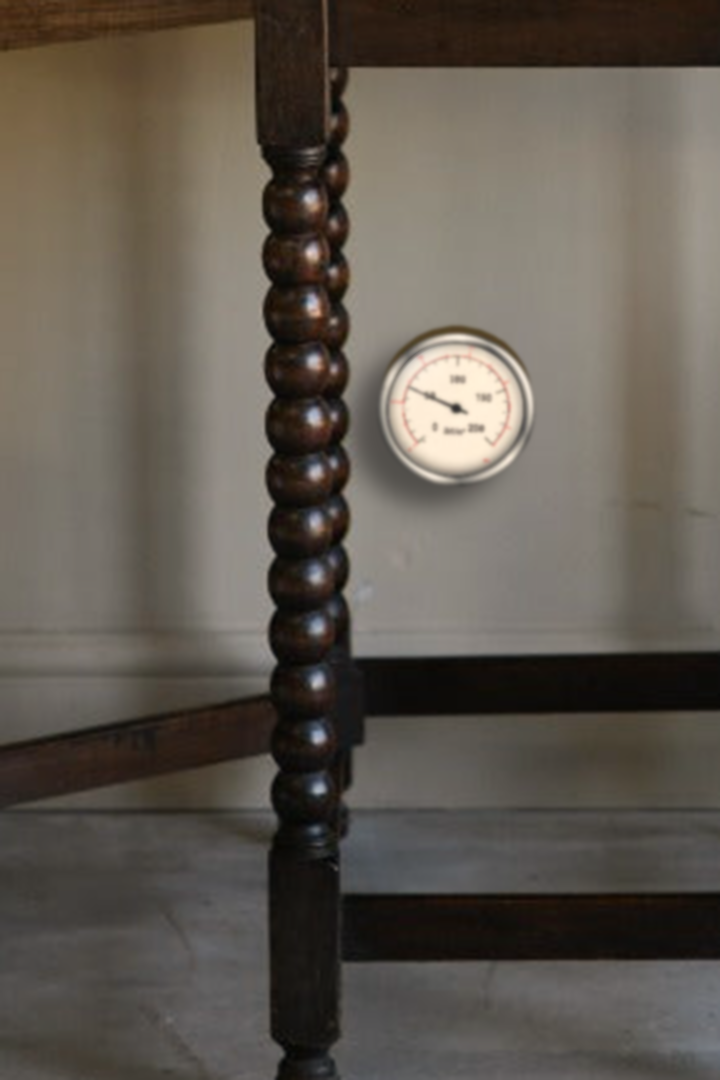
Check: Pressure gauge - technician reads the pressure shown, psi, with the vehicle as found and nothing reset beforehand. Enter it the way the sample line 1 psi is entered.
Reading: 50 psi
